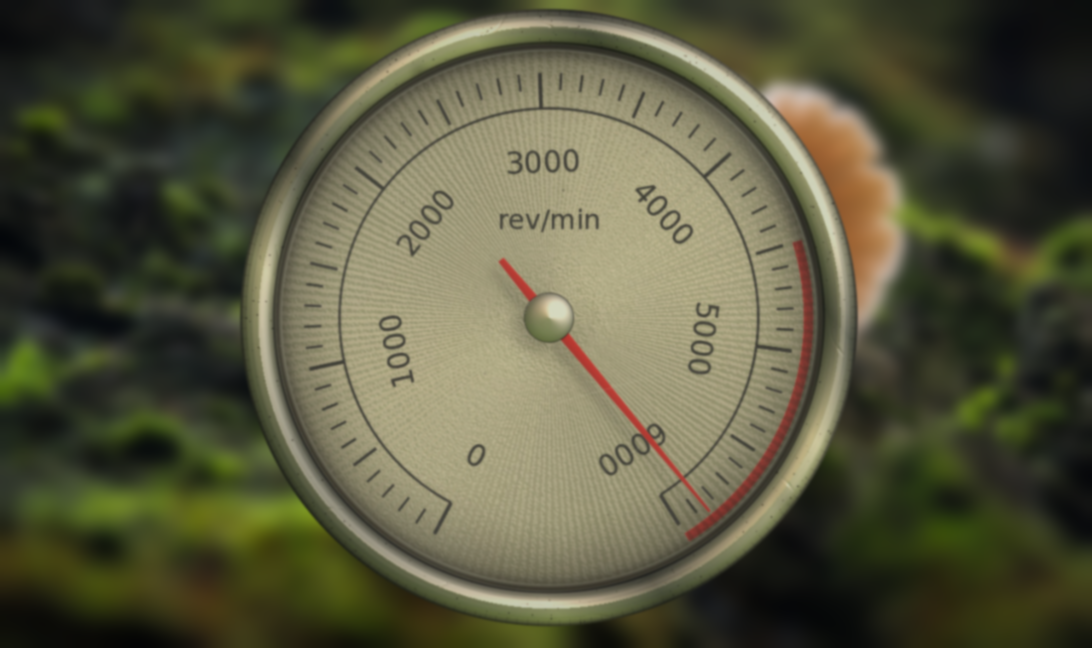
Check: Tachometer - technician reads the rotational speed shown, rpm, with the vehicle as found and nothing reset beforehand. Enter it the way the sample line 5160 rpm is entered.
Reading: 5850 rpm
